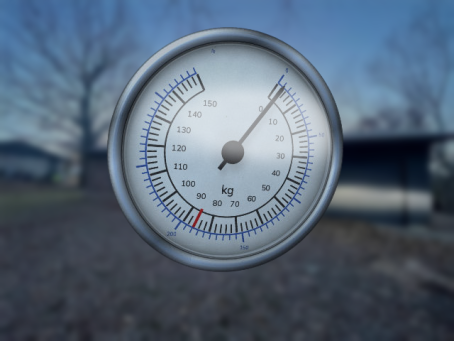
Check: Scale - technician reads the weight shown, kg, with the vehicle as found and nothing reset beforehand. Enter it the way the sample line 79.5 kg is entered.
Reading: 2 kg
